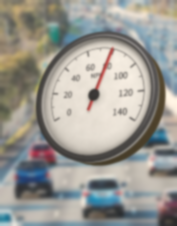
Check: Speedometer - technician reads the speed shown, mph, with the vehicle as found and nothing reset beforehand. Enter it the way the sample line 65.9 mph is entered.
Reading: 80 mph
